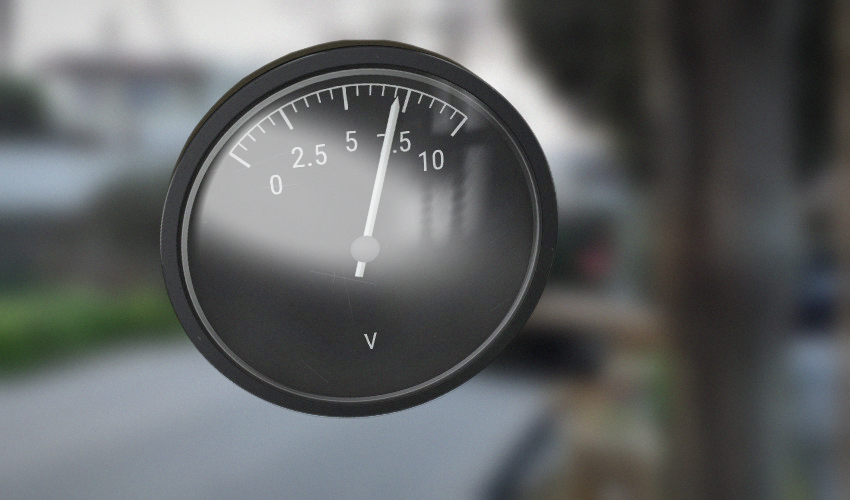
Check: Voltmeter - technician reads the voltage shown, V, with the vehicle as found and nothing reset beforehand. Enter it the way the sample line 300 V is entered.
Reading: 7 V
